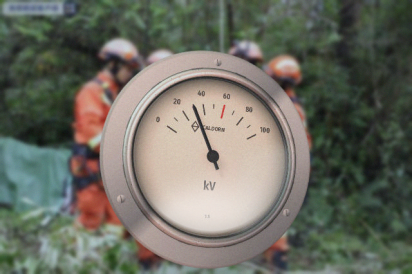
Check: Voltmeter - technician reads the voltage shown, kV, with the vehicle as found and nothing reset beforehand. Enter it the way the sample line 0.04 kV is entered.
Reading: 30 kV
